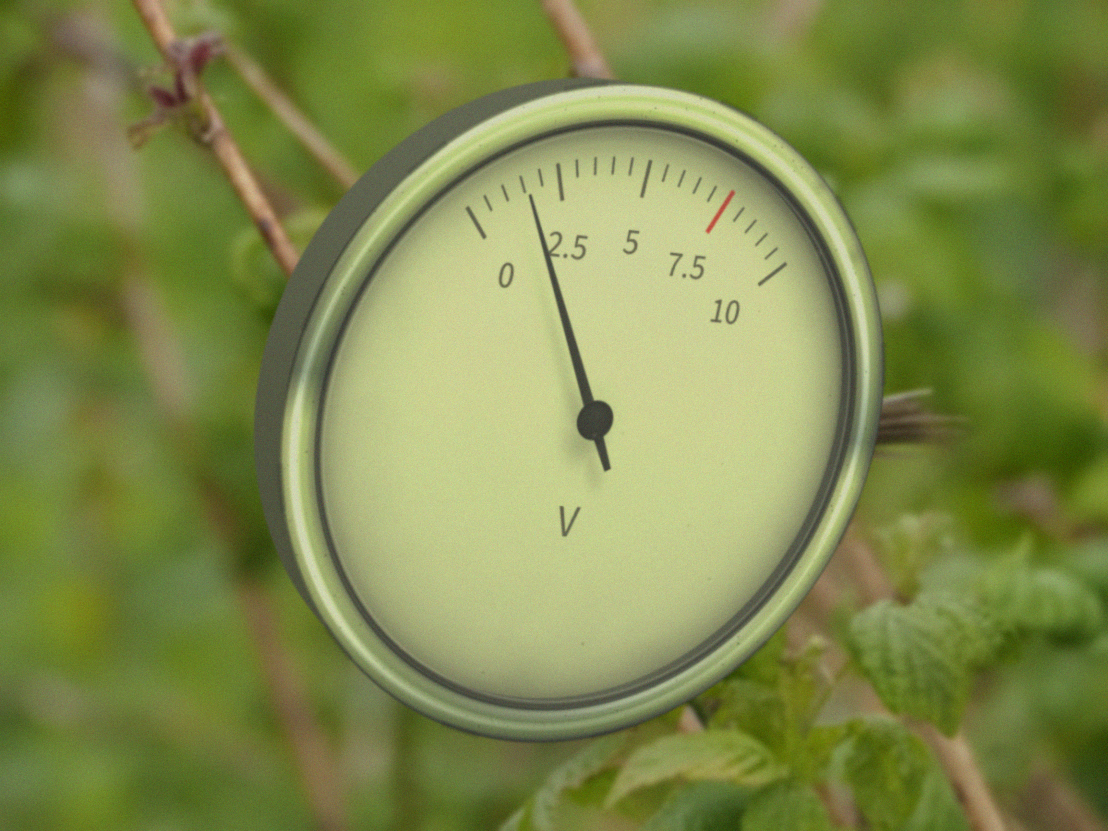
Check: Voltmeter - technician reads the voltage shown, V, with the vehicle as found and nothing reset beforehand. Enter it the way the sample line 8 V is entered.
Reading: 1.5 V
